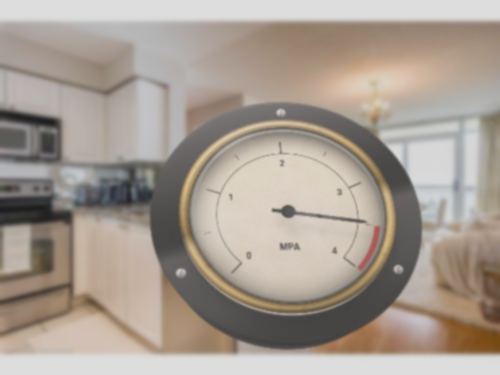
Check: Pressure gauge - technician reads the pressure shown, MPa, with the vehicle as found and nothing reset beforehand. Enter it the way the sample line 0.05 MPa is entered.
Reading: 3.5 MPa
